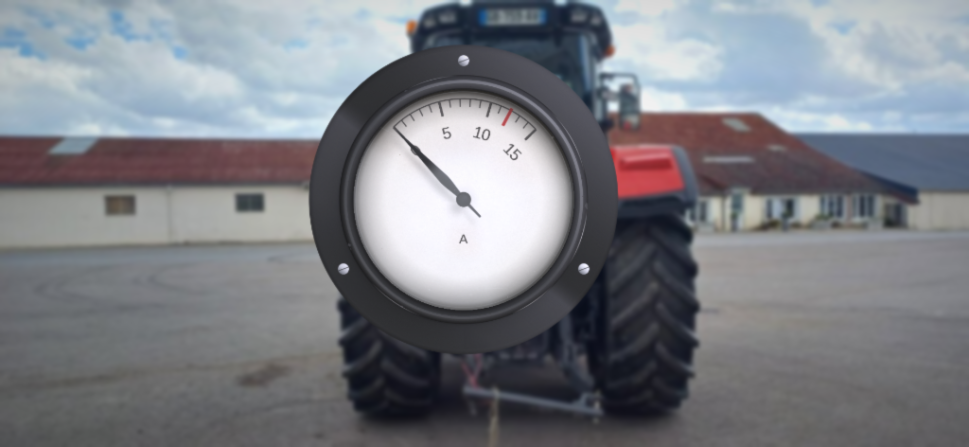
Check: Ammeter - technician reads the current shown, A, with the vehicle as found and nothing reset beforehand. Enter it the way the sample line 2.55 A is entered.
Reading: 0 A
